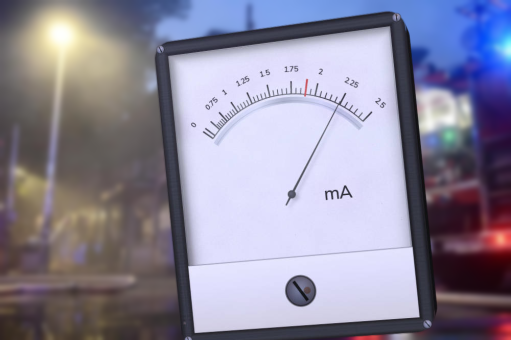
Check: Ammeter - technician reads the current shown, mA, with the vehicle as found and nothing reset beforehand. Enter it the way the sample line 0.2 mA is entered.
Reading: 2.25 mA
